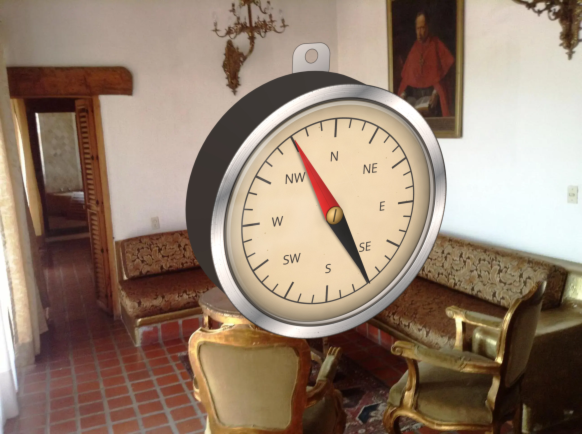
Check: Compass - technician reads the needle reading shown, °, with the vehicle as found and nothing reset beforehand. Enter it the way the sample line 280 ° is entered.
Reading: 330 °
